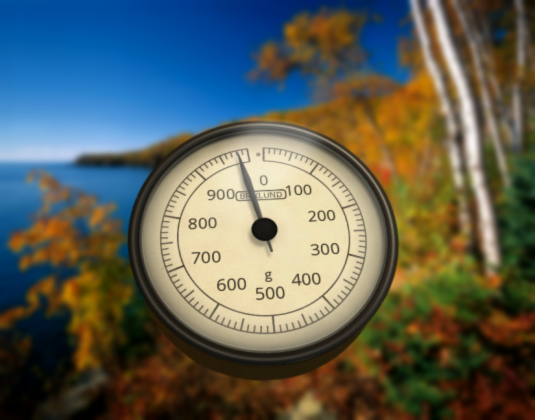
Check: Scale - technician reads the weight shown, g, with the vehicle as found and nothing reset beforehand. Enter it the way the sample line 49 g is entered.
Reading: 980 g
